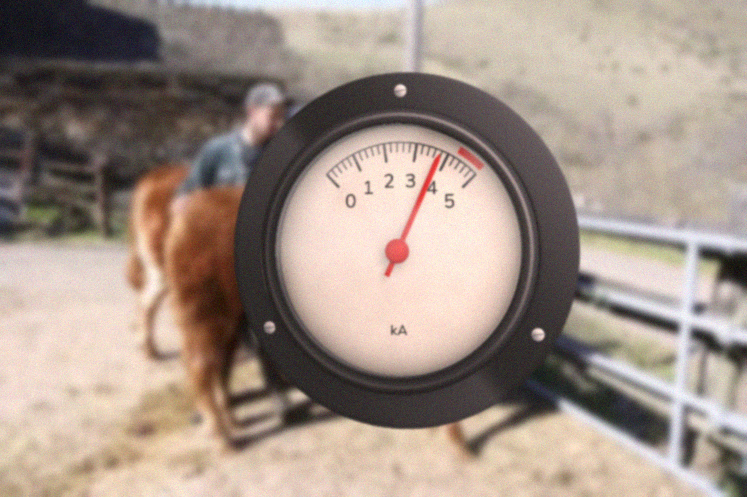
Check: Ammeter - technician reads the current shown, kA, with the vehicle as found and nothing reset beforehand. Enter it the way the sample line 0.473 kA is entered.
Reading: 3.8 kA
